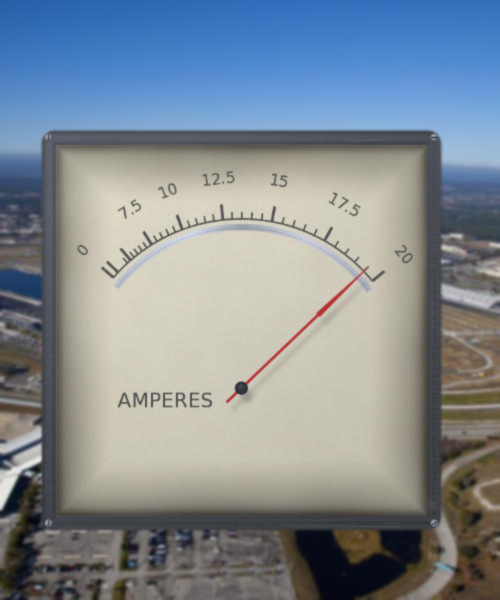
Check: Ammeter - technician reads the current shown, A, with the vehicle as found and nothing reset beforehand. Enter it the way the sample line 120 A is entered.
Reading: 19.5 A
